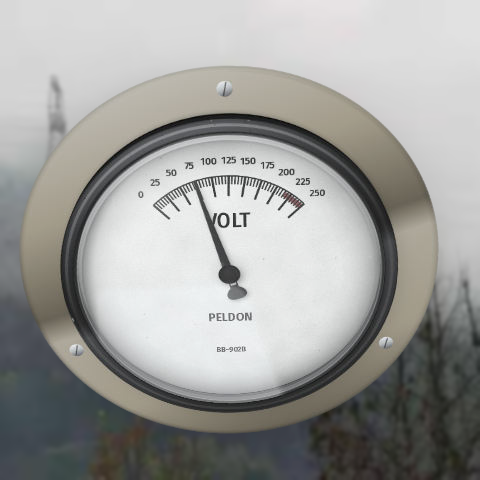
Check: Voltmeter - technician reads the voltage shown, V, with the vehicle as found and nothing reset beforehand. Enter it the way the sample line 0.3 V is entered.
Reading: 75 V
